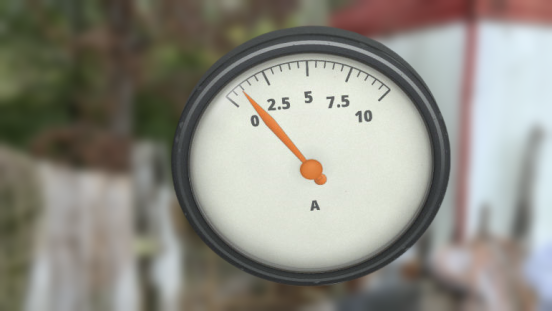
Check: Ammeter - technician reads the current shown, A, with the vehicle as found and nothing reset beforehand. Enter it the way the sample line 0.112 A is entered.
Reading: 1 A
